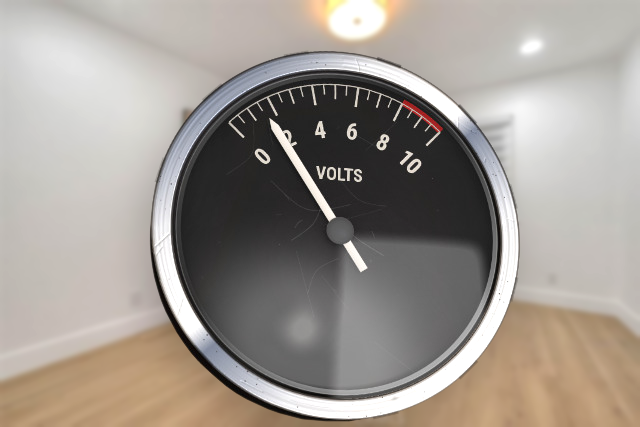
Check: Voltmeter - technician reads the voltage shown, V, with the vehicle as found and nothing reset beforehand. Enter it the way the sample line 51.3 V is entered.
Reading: 1.5 V
